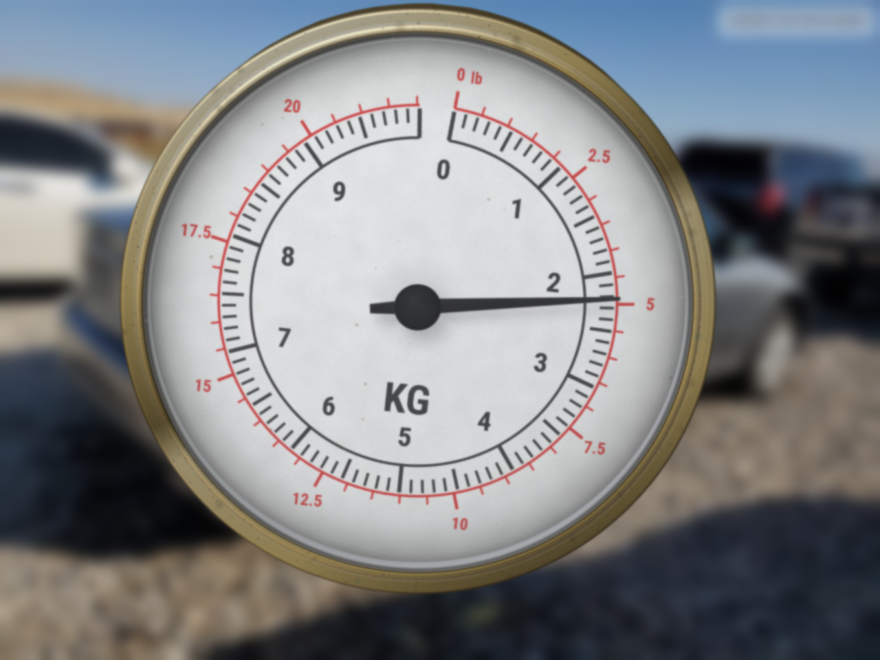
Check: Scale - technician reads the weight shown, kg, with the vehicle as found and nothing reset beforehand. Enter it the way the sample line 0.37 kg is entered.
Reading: 2.2 kg
